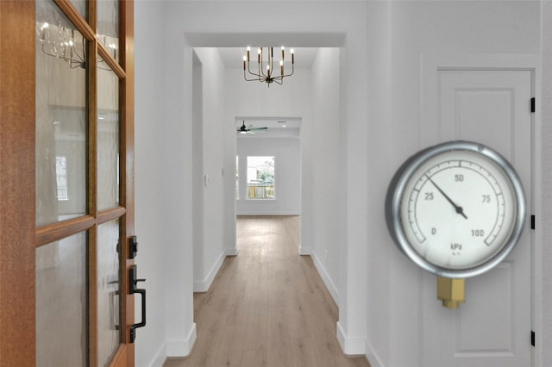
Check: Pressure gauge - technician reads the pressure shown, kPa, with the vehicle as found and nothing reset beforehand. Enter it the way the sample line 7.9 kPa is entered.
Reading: 32.5 kPa
